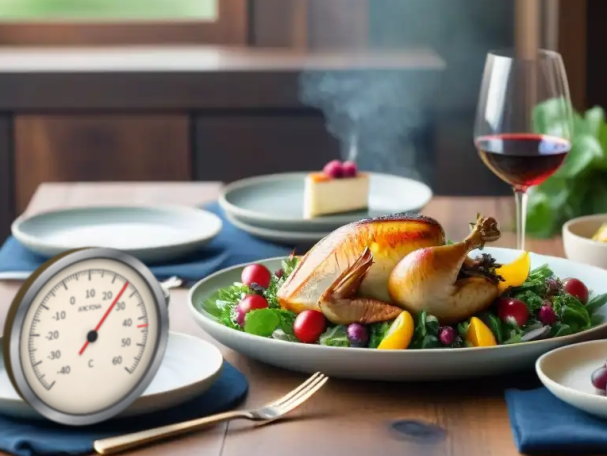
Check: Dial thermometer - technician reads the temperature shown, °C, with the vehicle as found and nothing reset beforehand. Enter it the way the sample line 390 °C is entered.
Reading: 25 °C
